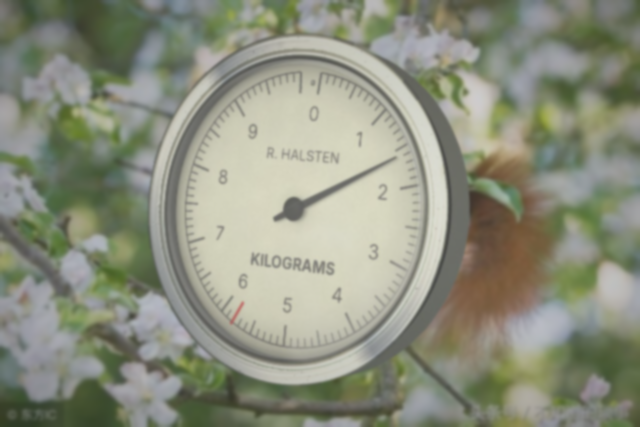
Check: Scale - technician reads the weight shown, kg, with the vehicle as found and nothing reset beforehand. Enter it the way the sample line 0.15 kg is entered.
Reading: 1.6 kg
